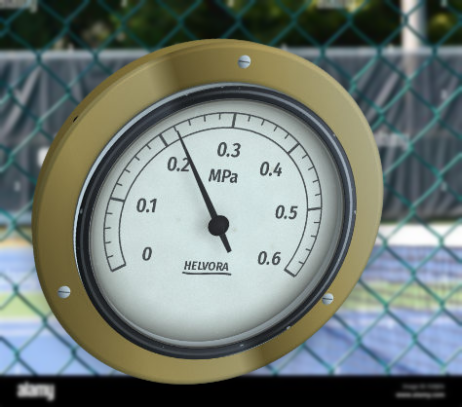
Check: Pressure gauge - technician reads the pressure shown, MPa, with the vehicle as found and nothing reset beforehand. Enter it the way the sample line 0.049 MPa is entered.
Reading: 0.22 MPa
